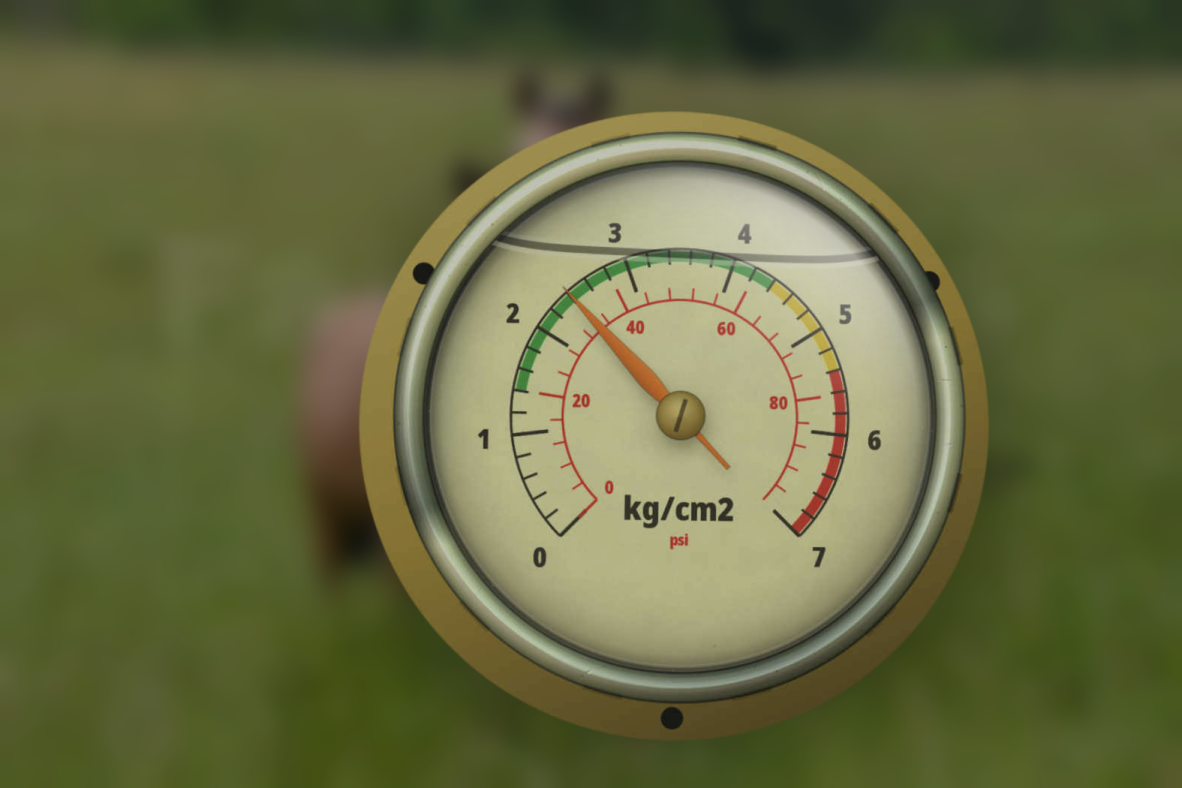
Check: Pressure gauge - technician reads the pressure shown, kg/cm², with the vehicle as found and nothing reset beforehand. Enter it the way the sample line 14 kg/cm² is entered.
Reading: 2.4 kg/cm²
